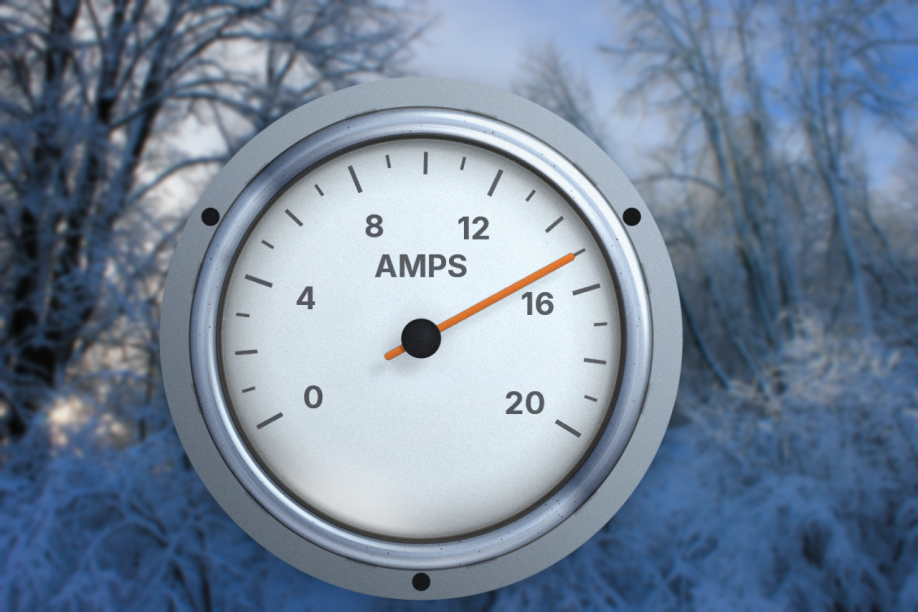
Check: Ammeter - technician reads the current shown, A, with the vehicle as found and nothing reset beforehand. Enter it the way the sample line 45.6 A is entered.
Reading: 15 A
